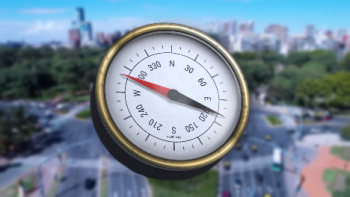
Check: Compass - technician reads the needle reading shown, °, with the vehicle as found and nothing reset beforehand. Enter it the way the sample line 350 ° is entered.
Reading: 290 °
